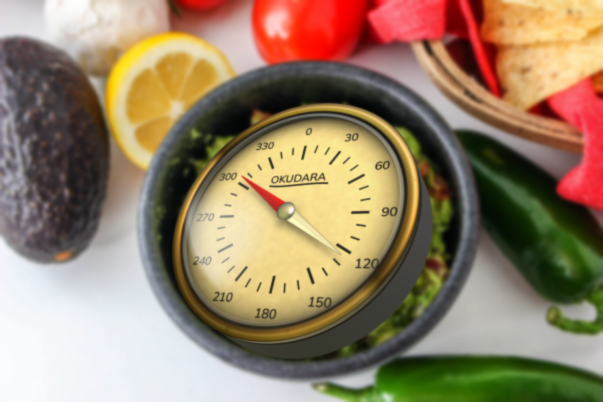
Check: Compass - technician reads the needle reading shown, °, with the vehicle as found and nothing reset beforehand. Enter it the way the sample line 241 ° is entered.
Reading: 305 °
